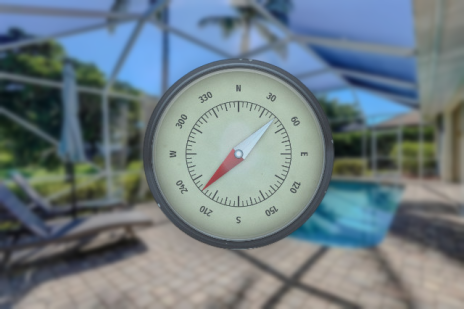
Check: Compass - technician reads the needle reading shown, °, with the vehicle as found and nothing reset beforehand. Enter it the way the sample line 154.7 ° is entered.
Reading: 225 °
